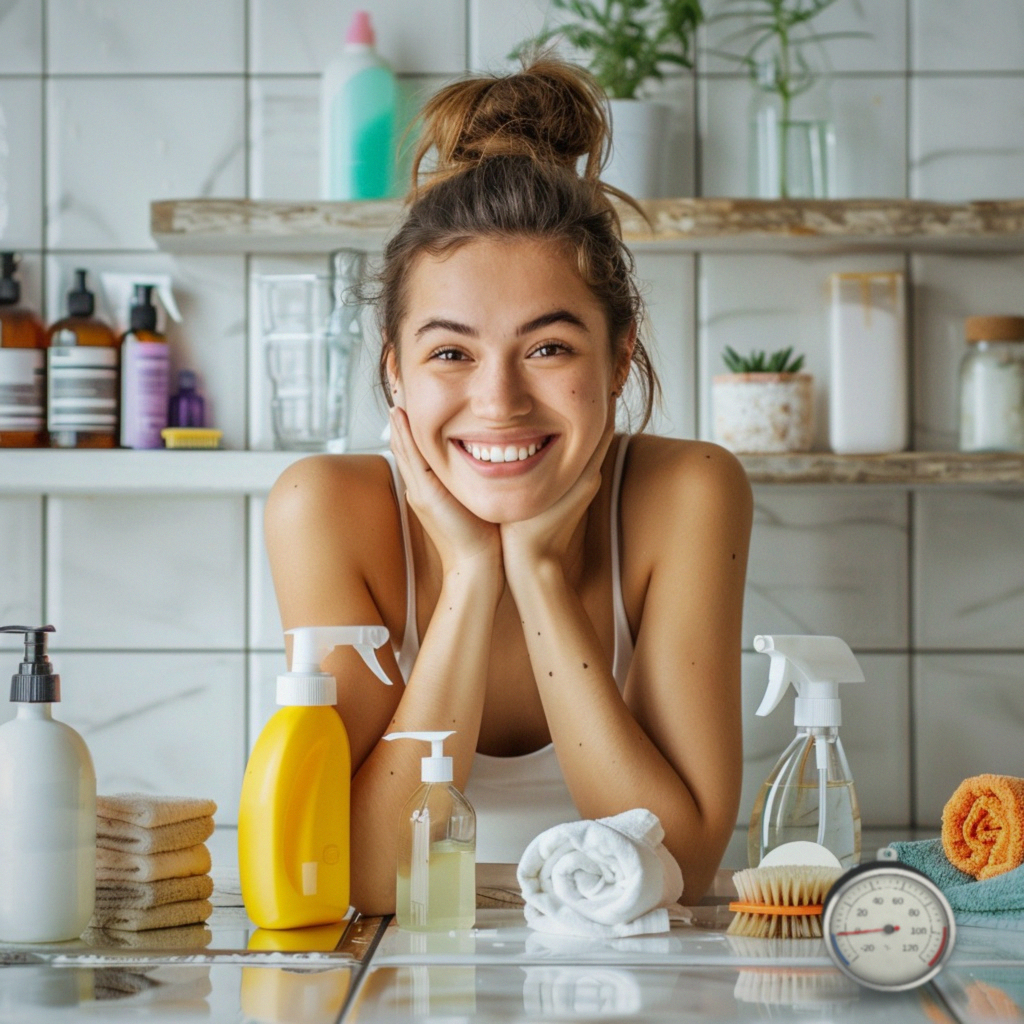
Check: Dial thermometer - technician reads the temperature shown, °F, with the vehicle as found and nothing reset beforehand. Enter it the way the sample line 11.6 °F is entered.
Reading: 0 °F
